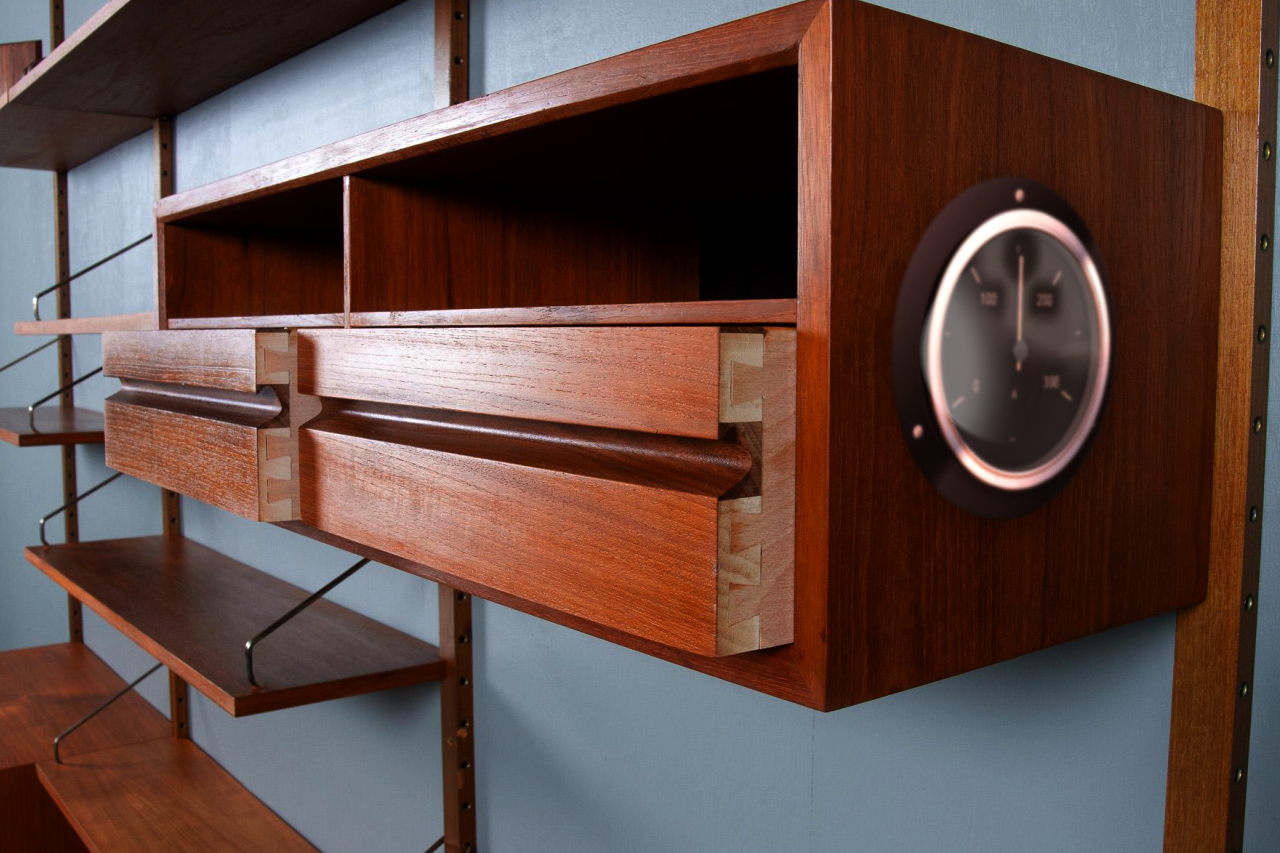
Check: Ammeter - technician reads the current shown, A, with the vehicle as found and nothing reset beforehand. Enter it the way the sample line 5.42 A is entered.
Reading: 150 A
